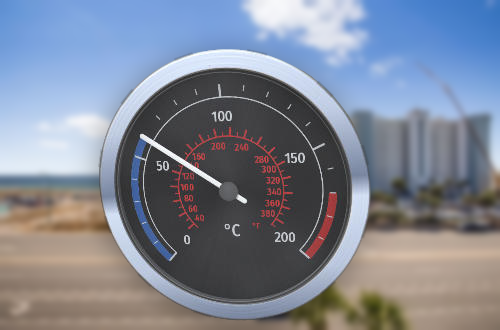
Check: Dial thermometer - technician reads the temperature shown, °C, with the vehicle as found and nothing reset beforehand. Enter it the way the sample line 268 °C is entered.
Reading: 60 °C
